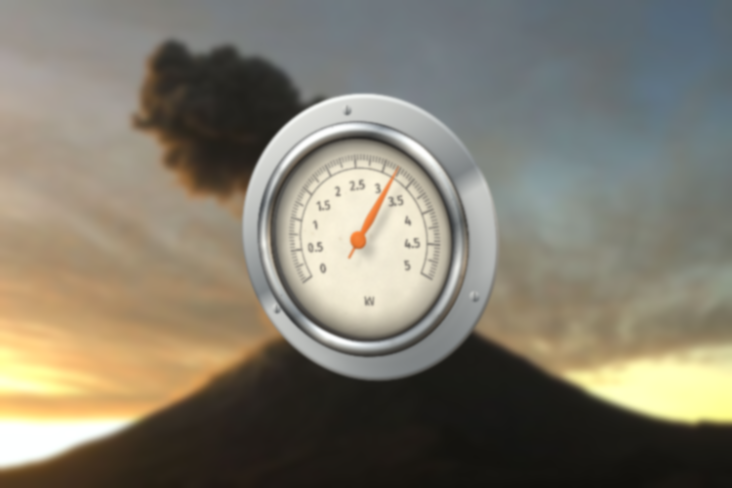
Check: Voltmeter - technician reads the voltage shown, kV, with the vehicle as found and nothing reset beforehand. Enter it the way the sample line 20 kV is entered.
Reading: 3.25 kV
